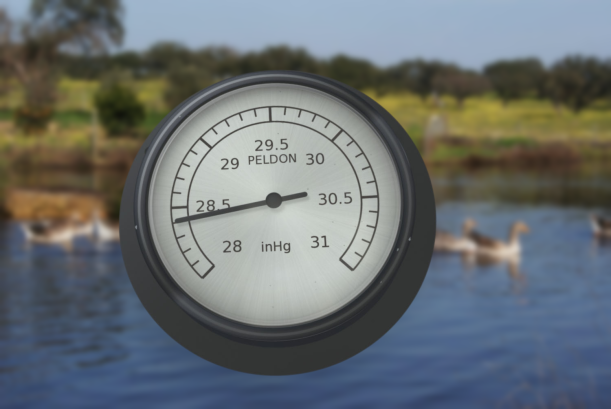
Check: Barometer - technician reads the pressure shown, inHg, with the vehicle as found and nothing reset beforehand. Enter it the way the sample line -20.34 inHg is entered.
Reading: 28.4 inHg
